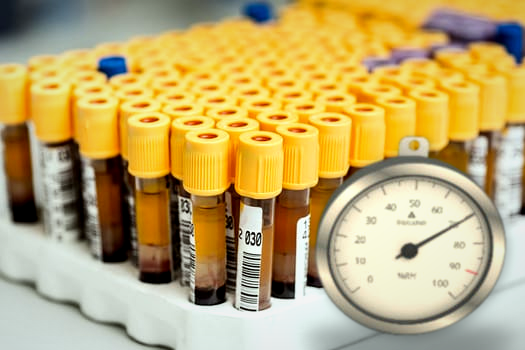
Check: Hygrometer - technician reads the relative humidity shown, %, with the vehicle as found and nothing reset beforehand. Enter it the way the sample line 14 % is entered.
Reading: 70 %
